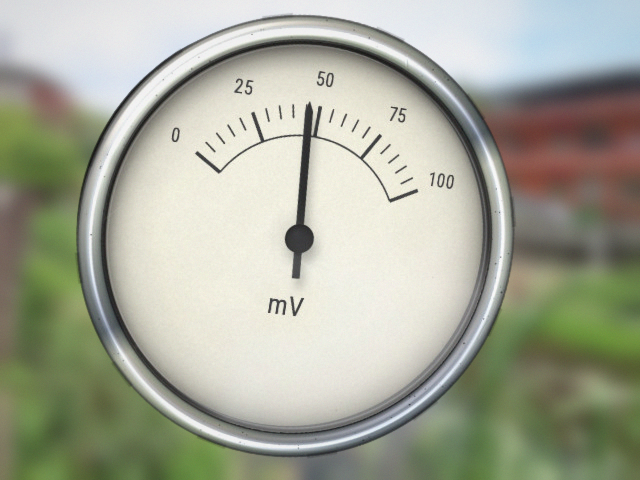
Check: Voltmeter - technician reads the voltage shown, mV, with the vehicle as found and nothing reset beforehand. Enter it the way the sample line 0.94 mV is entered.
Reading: 45 mV
